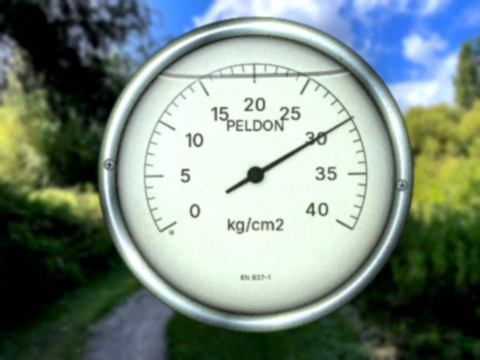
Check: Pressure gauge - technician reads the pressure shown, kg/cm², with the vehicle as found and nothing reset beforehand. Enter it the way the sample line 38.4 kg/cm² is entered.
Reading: 30 kg/cm²
